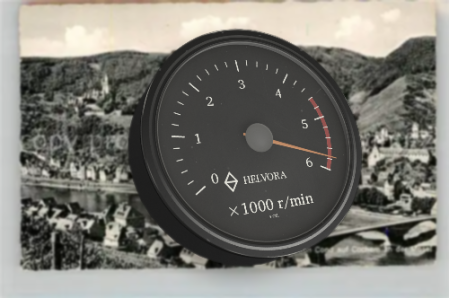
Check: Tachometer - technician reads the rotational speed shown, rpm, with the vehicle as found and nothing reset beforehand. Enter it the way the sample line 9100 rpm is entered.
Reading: 5800 rpm
